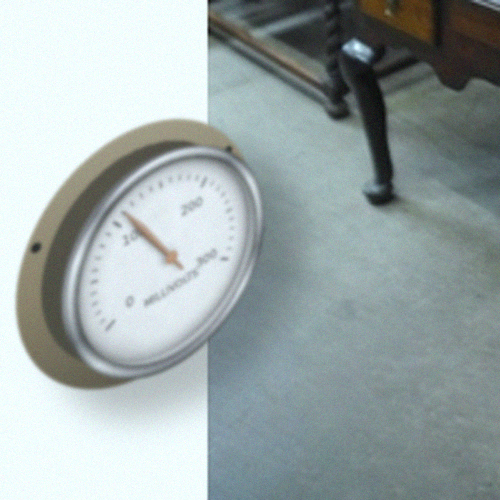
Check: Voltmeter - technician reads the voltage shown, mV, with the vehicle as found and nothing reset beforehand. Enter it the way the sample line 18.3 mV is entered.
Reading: 110 mV
